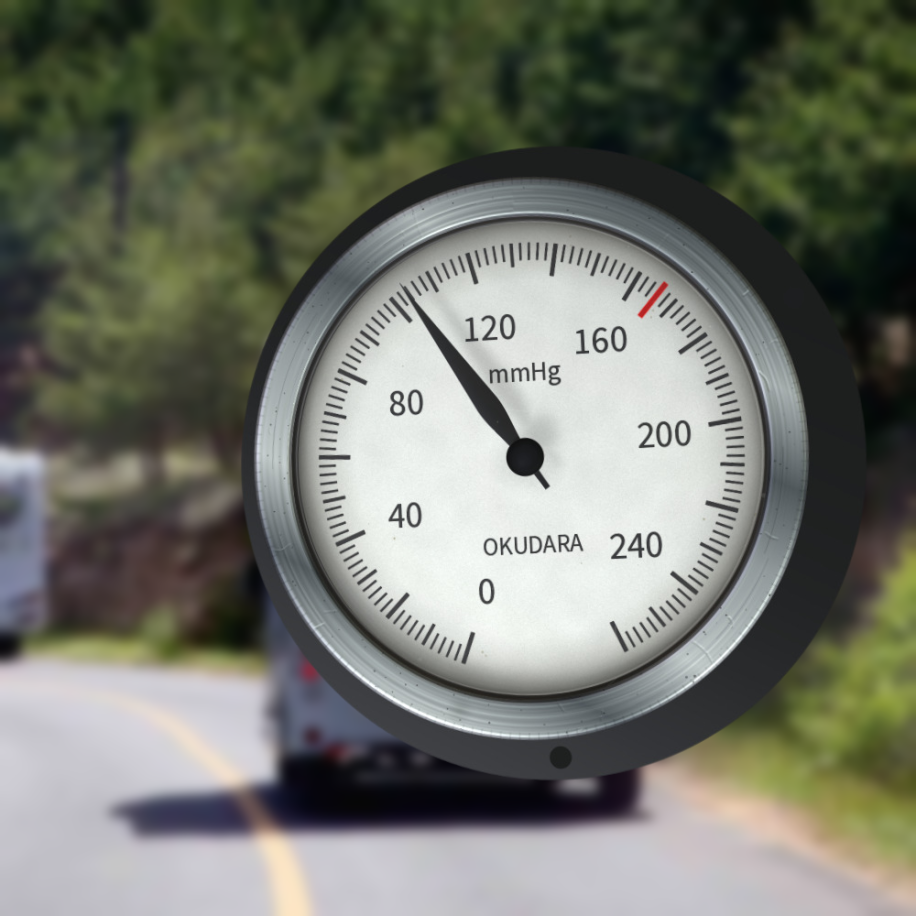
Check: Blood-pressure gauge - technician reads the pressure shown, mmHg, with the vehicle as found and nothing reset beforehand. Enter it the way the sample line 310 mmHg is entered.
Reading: 104 mmHg
